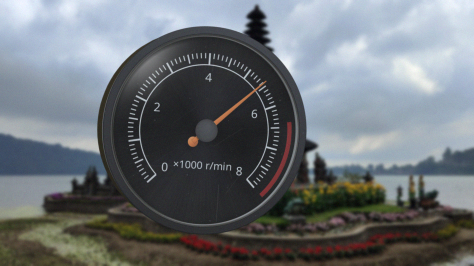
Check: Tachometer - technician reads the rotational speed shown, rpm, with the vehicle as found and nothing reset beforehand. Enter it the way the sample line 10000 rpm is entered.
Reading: 5400 rpm
